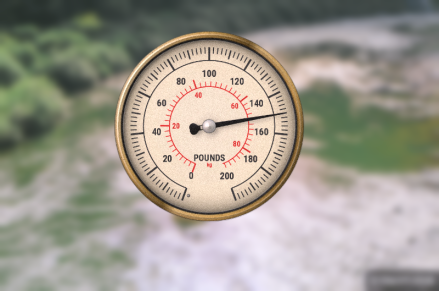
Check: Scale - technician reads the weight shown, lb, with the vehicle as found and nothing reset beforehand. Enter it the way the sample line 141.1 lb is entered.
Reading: 150 lb
